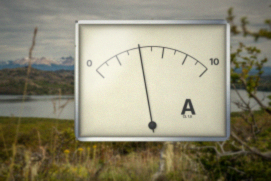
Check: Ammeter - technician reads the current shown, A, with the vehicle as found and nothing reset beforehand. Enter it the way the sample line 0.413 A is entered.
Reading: 4 A
